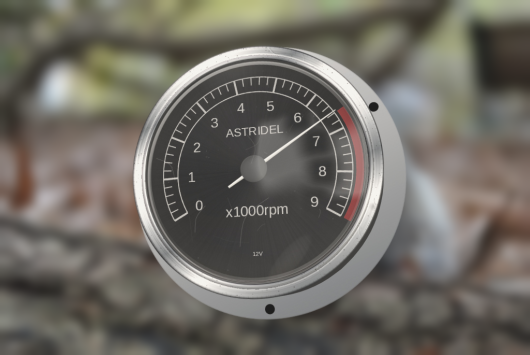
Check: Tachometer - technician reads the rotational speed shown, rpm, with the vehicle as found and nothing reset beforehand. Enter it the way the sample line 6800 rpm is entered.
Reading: 6600 rpm
